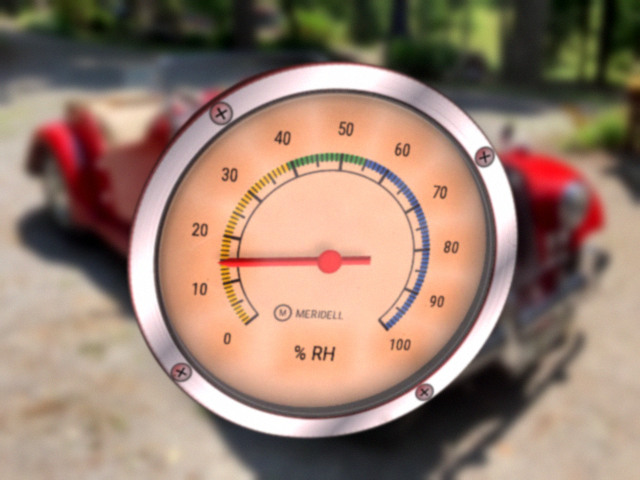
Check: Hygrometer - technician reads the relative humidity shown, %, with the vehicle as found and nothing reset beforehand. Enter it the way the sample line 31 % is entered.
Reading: 15 %
